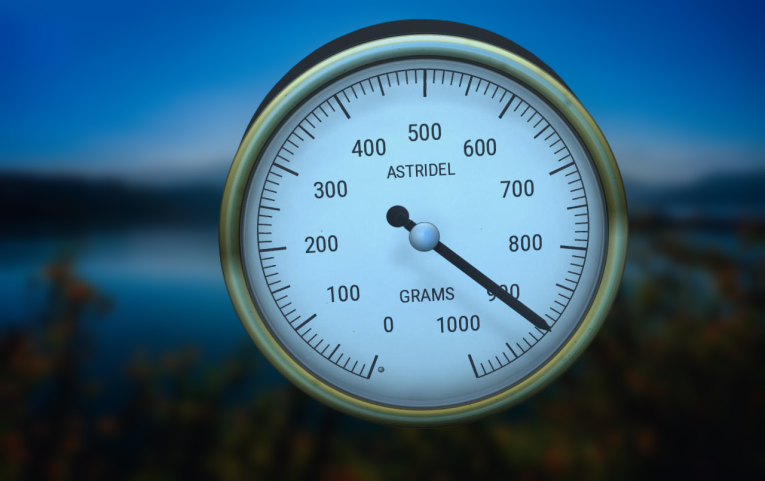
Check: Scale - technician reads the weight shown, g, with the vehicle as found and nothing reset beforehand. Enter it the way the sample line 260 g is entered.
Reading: 900 g
